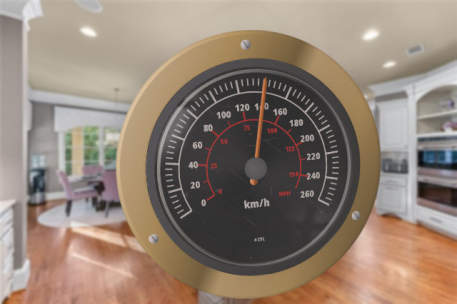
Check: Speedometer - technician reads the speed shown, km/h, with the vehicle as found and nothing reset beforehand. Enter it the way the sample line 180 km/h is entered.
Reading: 140 km/h
